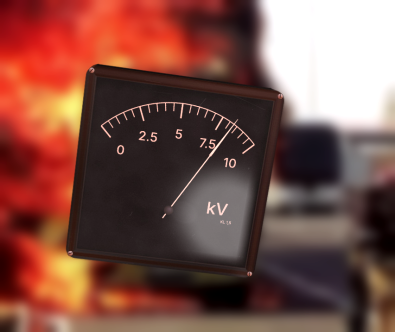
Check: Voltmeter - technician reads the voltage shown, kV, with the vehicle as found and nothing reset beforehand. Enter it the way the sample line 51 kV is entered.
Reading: 8.25 kV
